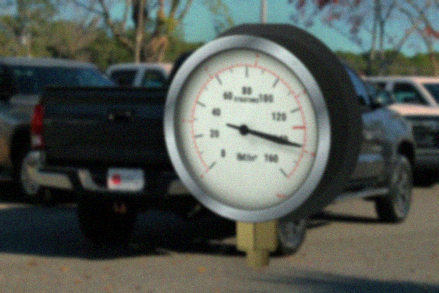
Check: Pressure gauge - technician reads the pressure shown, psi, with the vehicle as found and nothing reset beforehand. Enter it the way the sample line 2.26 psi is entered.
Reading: 140 psi
